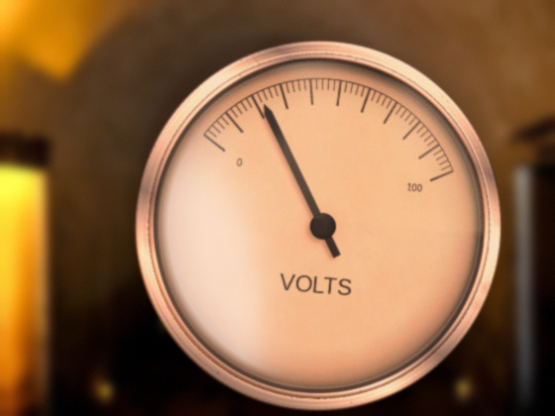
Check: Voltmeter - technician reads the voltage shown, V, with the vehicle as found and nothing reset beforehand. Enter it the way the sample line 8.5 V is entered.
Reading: 22 V
